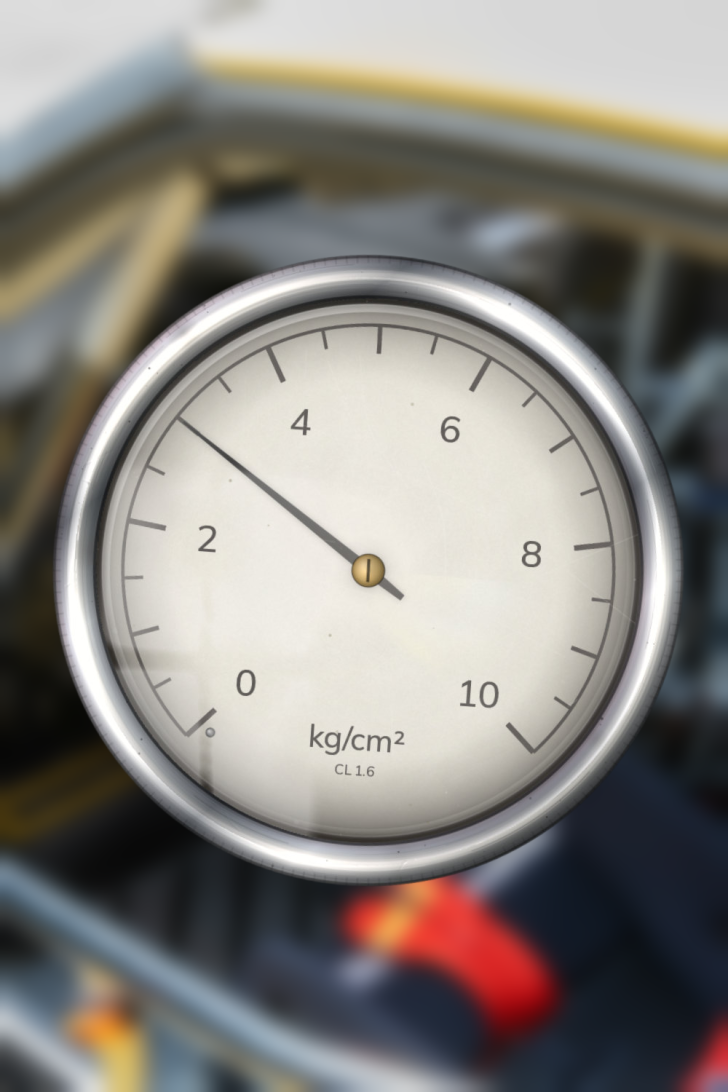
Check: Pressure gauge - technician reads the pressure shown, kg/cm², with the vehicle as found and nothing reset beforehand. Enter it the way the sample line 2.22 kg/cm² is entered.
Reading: 3 kg/cm²
